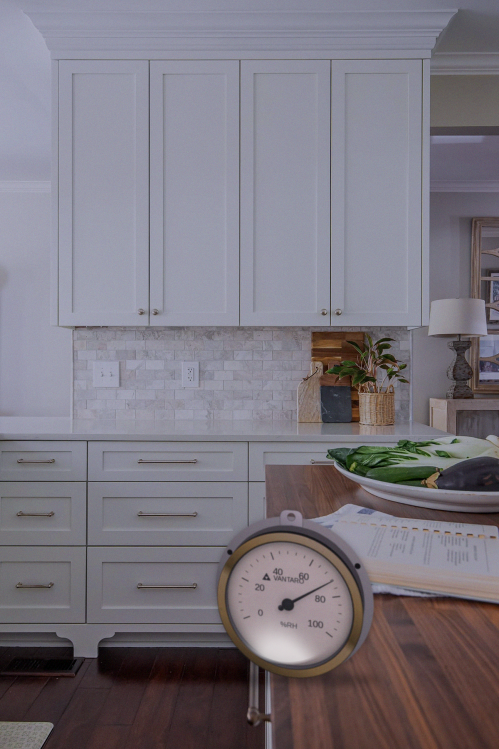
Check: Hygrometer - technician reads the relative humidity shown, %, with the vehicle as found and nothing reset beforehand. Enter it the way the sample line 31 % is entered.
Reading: 72 %
